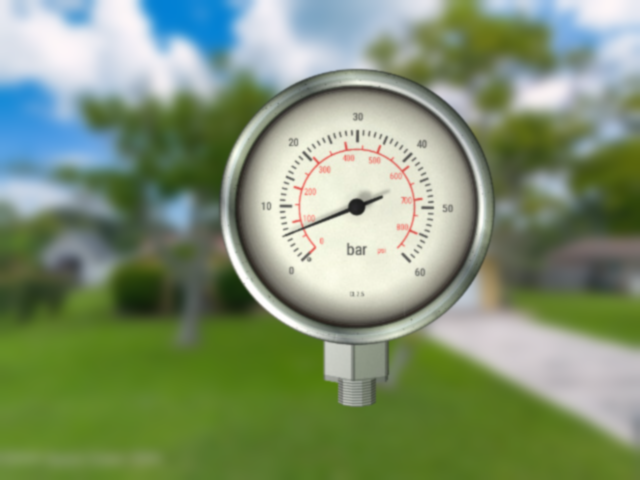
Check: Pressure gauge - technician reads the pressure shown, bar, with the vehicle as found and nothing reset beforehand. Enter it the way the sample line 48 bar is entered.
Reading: 5 bar
